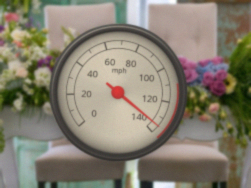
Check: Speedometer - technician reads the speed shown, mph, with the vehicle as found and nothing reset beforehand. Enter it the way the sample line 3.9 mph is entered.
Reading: 135 mph
